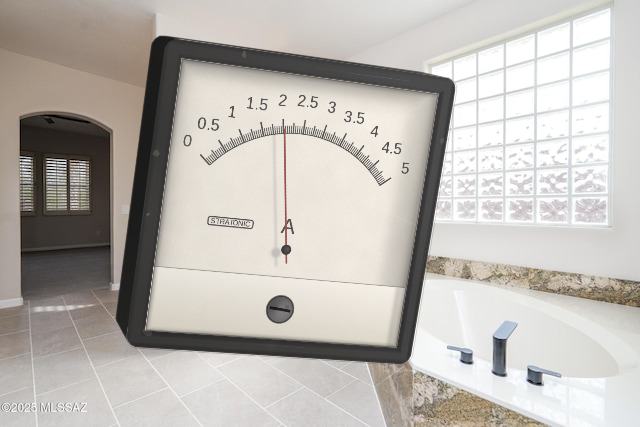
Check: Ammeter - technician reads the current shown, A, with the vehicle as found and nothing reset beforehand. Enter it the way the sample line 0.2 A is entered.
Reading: 2 A
